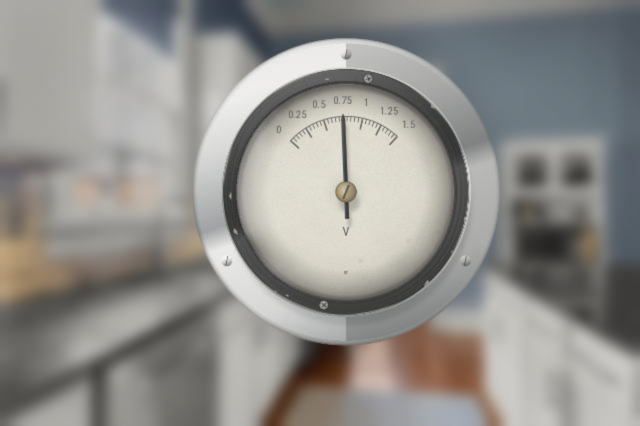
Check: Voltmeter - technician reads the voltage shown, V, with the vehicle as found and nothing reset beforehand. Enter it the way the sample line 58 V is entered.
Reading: 0.75 V
